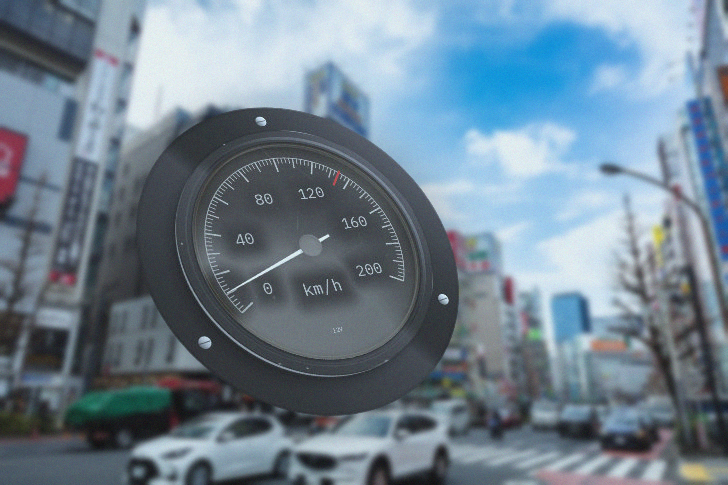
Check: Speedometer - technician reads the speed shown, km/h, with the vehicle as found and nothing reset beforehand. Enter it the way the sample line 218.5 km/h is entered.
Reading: 10 km/h
